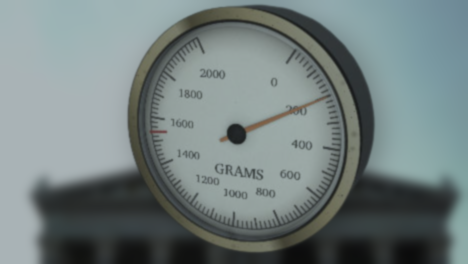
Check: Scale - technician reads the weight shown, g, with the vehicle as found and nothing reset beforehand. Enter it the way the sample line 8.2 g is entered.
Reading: 200 g
